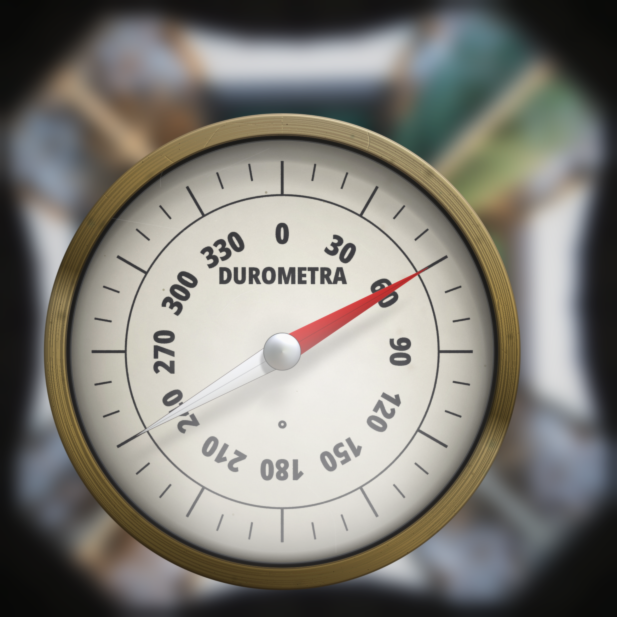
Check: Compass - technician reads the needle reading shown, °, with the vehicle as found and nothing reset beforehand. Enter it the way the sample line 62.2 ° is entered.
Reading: 60 °
